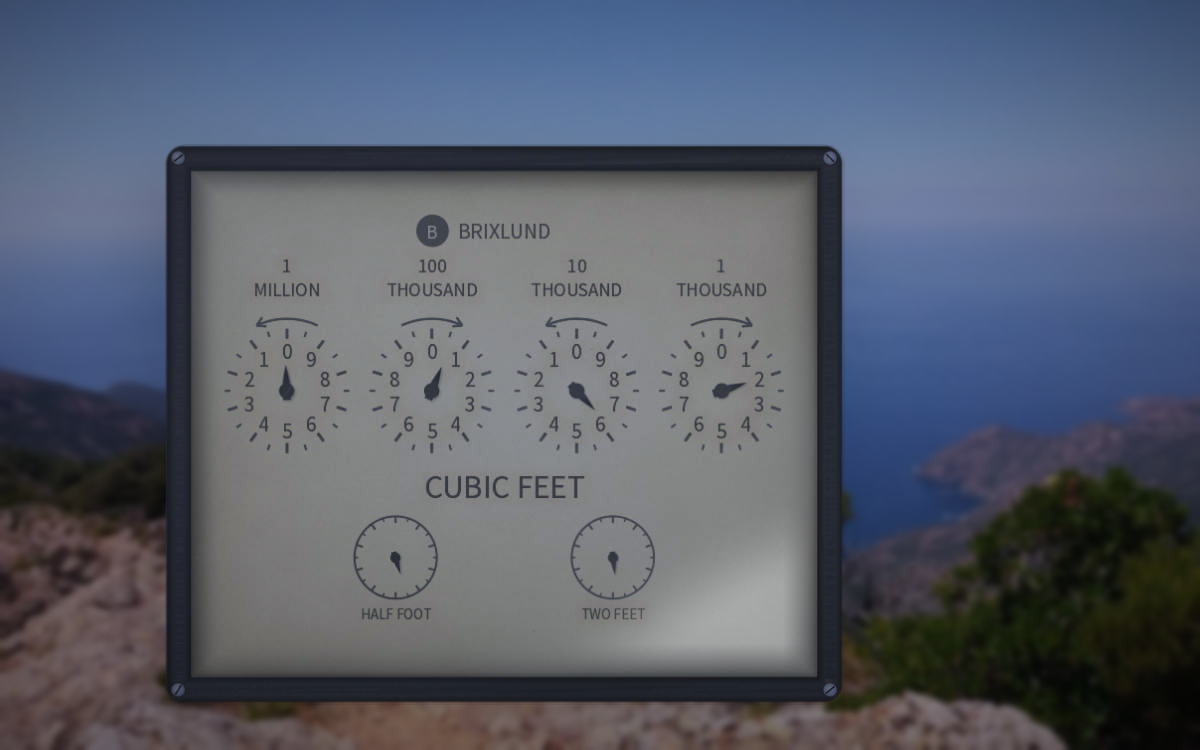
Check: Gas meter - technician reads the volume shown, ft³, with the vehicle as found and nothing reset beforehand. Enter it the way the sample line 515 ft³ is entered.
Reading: 6200 ft³
